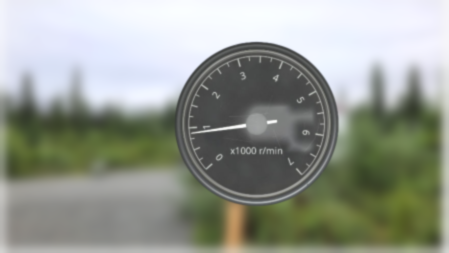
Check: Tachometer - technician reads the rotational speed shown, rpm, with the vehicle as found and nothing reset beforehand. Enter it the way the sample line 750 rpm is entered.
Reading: 875 rpm
